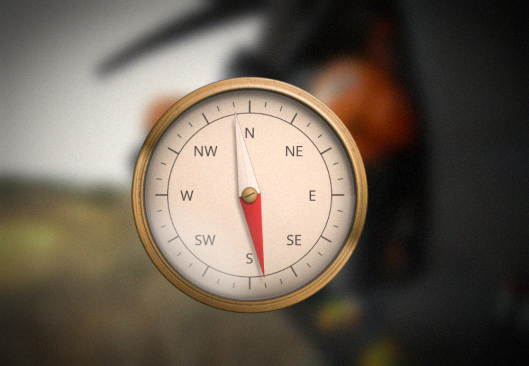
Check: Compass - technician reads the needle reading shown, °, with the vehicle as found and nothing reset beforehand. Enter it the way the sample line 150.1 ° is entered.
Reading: 170 °
